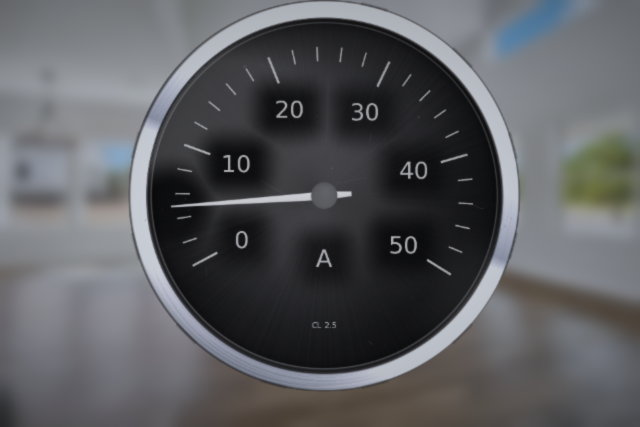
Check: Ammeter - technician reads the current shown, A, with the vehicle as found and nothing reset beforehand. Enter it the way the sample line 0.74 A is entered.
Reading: 5 A
